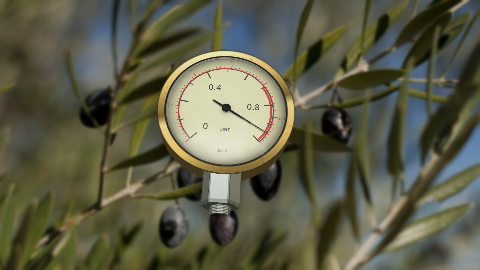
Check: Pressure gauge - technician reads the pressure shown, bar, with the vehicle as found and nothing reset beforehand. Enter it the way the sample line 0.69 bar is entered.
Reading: 0.95 bar
